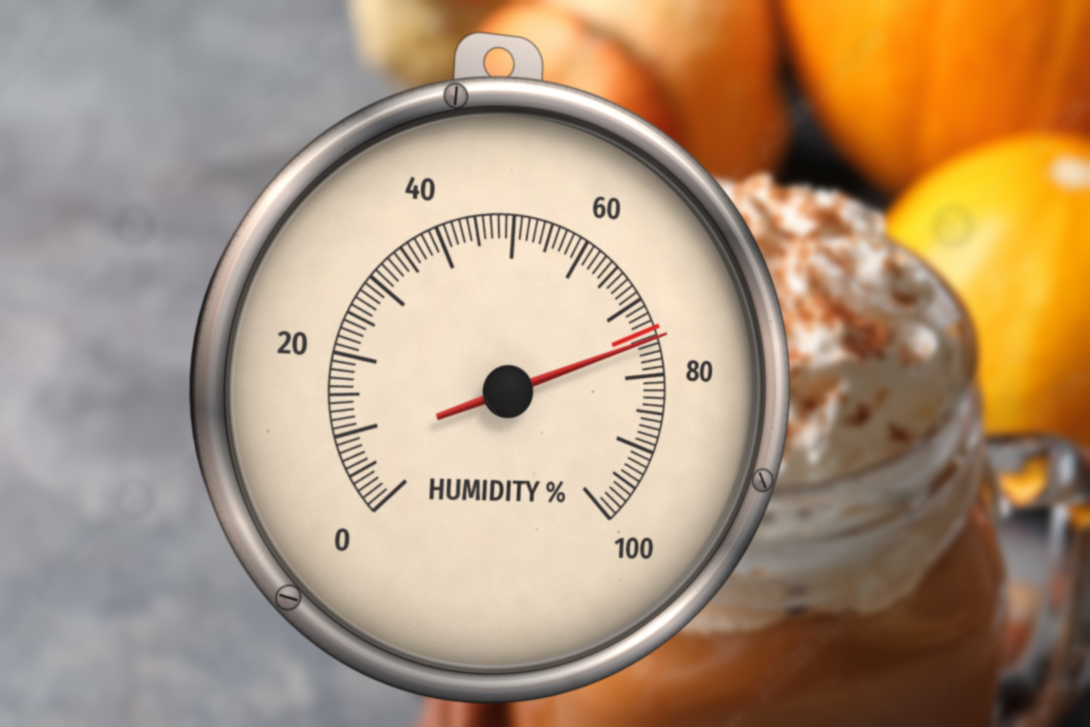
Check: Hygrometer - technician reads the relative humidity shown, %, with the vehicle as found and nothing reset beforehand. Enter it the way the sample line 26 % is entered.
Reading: 75 %
